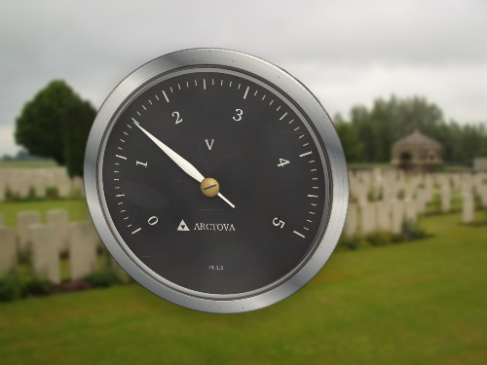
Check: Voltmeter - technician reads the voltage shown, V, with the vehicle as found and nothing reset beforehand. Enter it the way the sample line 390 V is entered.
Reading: 1.5 V
